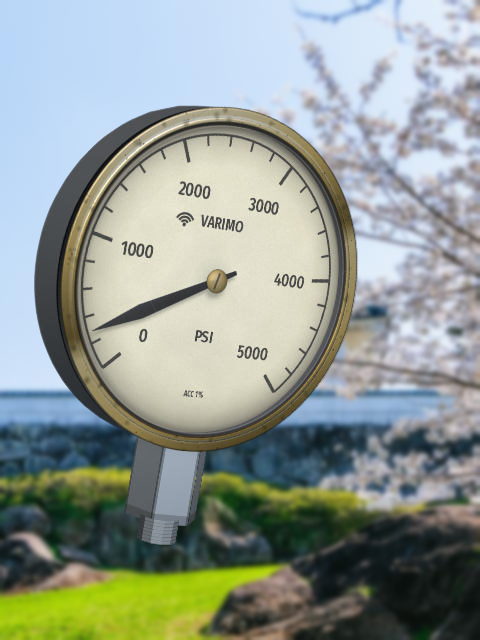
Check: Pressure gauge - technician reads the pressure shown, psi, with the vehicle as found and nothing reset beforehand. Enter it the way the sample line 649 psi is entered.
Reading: 300 psi
